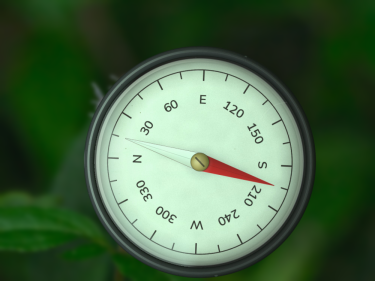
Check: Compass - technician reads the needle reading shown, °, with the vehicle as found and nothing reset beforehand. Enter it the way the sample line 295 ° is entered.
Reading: 195 °
